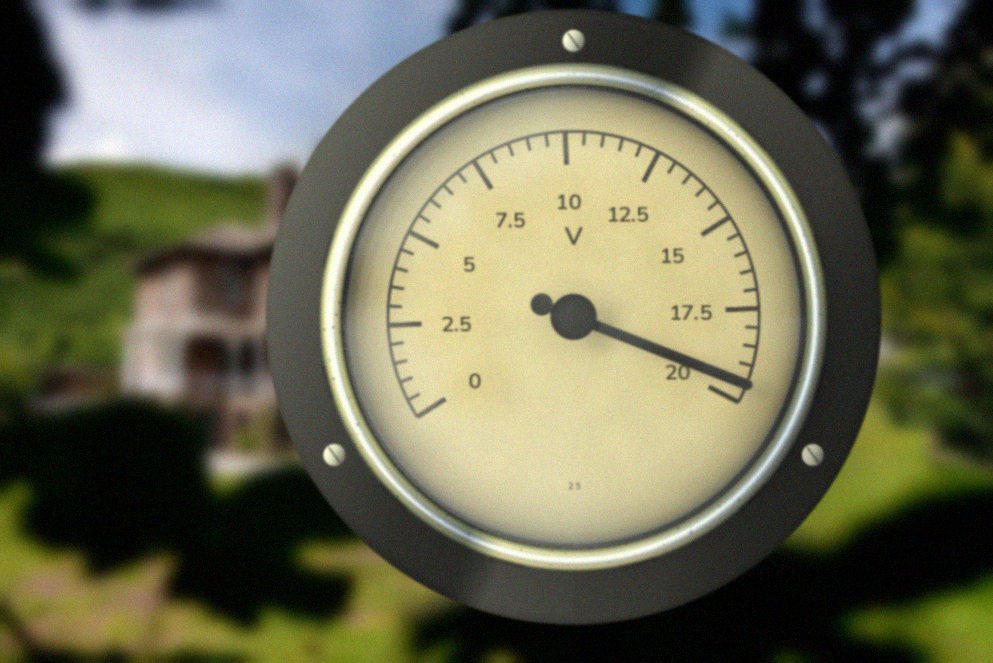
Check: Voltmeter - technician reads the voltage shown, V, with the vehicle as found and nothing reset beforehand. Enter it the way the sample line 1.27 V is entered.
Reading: 19.5 V
